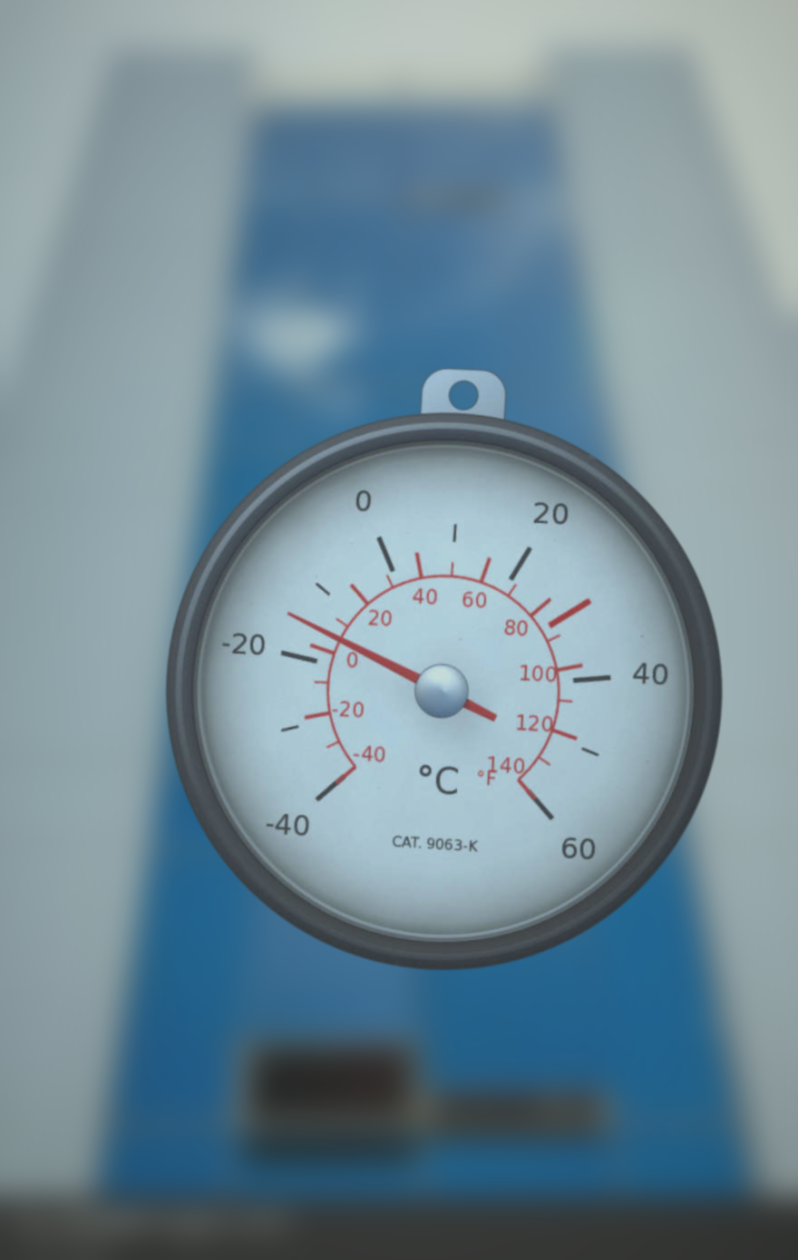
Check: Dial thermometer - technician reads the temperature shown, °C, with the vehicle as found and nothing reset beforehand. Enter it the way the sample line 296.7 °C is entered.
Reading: -15 °C
